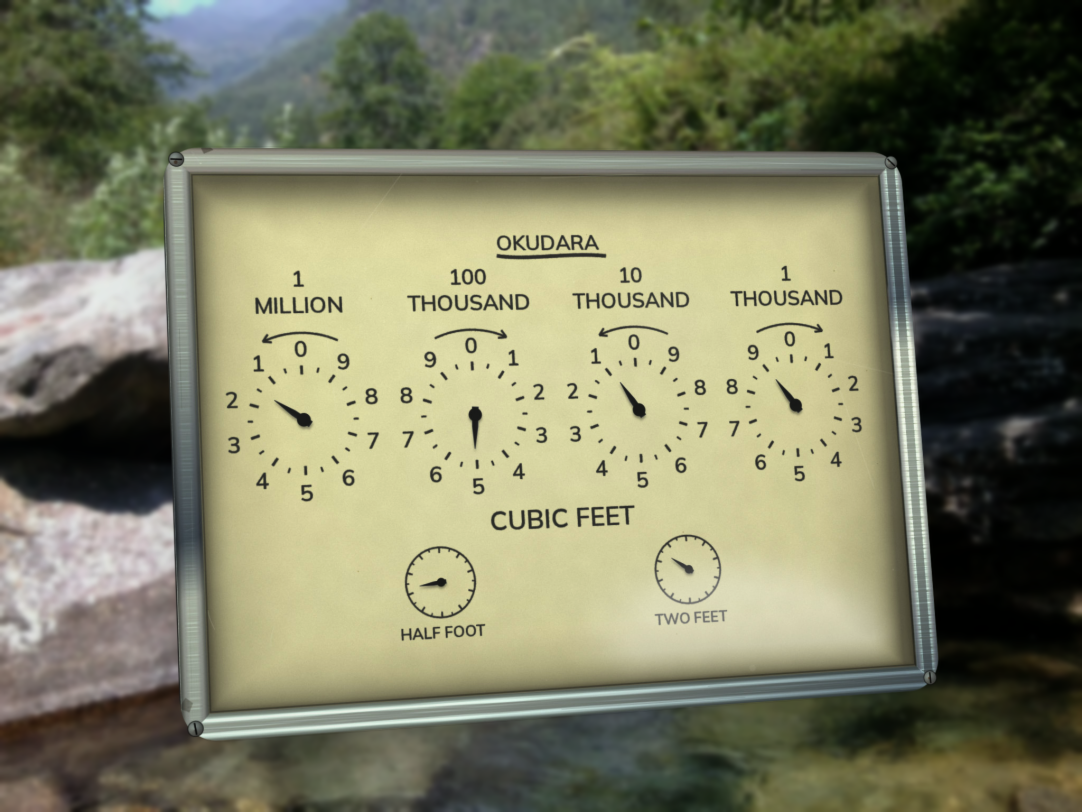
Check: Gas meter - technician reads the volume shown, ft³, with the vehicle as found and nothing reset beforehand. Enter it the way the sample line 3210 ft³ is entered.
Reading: 150900 ft³
